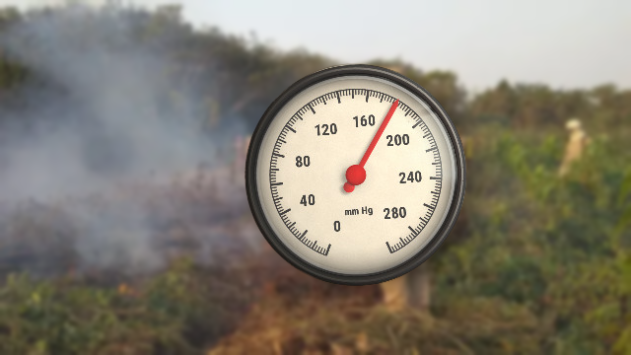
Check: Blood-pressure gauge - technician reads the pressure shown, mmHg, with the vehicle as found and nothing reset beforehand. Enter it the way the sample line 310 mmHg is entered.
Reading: 180 mmHg
